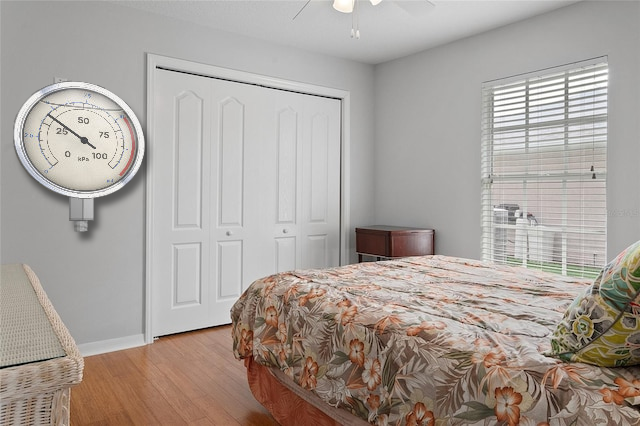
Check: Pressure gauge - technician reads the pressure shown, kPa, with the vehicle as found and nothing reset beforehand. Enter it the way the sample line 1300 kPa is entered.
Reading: 30 kPa
